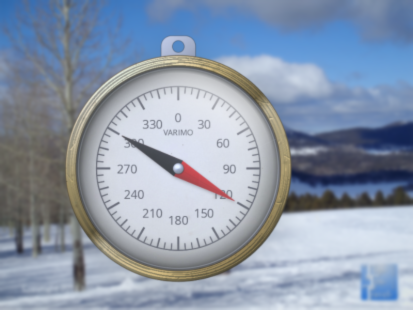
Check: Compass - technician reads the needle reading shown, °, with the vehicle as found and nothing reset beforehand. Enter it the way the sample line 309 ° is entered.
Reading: 120 °
